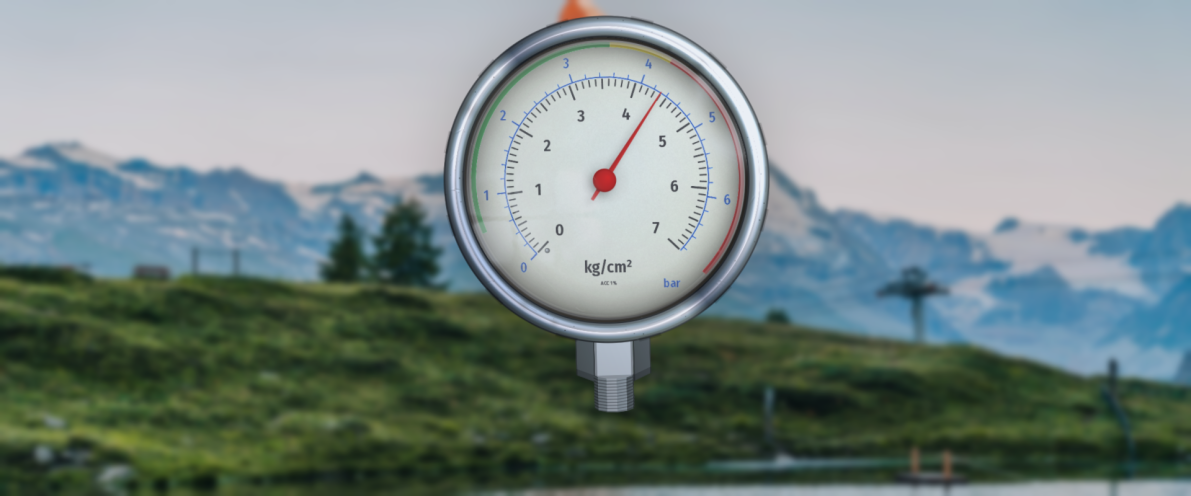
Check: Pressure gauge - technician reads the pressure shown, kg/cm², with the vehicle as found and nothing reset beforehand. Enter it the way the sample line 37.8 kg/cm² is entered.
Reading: 4.4 kg/cm²
